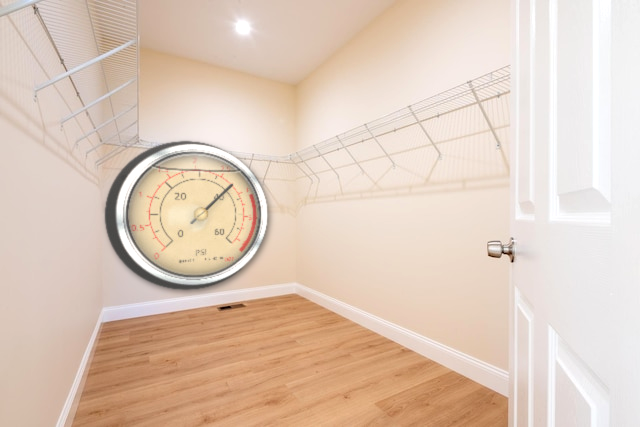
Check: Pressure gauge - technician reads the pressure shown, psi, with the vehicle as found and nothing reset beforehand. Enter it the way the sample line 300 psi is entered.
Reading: 40 psi
